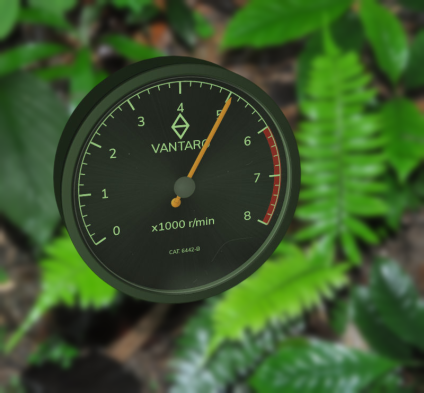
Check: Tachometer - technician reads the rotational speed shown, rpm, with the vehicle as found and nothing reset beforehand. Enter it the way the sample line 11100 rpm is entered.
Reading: 5000 rpm
